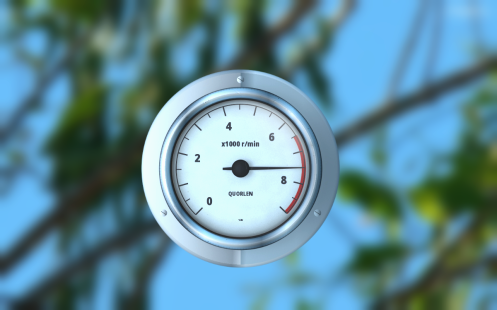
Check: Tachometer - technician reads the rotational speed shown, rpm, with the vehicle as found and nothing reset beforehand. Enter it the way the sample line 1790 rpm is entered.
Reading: 7500 rpm
